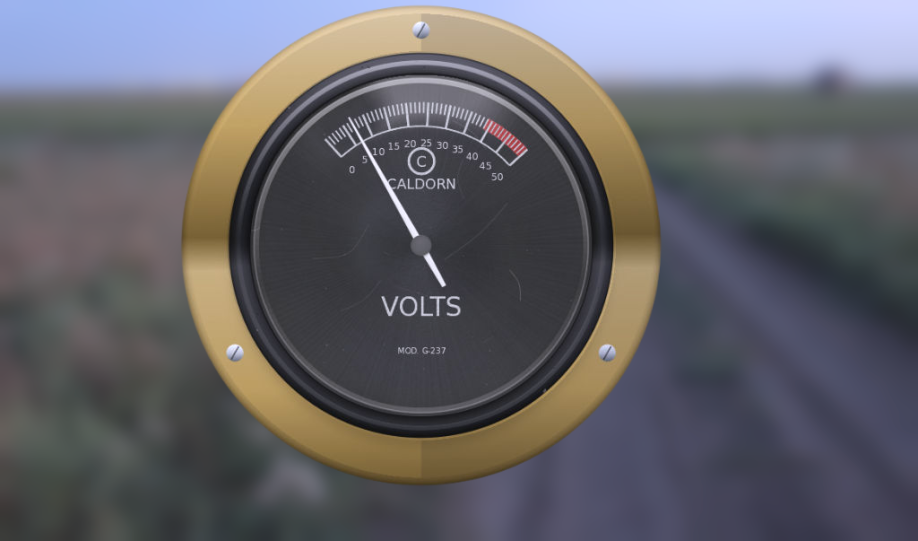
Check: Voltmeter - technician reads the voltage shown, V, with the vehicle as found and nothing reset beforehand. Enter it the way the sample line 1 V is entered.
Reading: 7 V
